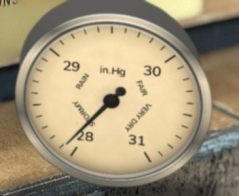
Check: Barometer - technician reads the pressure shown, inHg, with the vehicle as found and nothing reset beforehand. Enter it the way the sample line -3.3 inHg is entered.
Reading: 28.1 inHg
